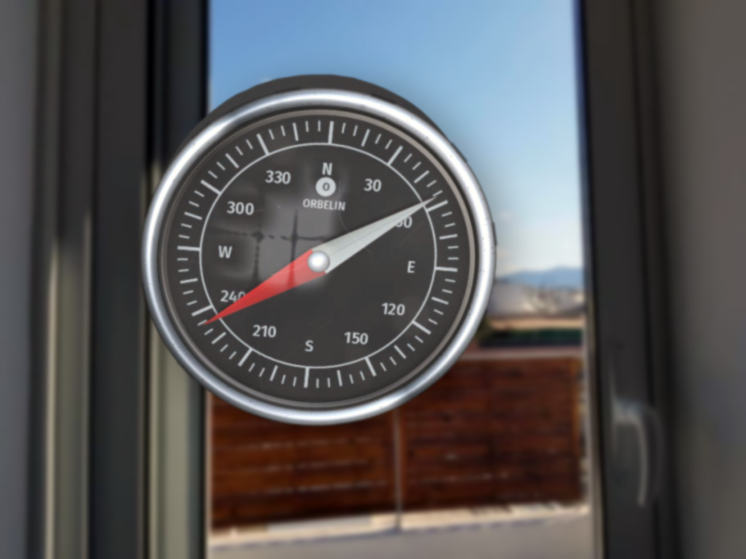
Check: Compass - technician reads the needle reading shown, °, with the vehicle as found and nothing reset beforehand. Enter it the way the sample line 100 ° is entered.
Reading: 235 °
